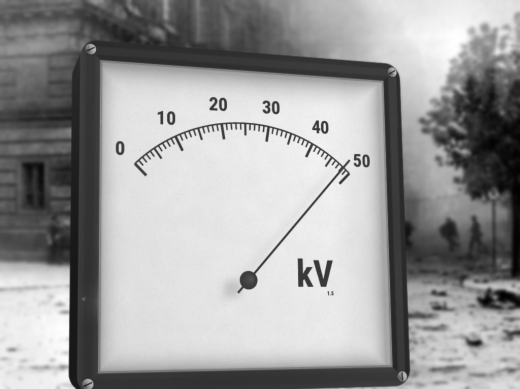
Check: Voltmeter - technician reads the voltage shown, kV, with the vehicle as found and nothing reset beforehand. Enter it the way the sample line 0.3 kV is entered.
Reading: 48 kV
